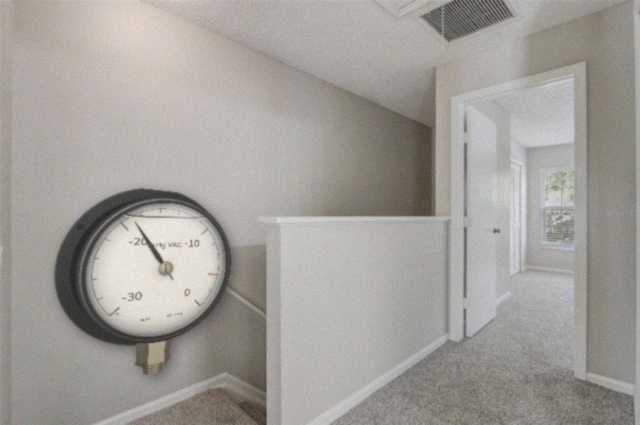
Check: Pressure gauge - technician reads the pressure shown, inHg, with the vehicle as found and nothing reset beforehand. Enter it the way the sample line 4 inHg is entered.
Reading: -19 inHg
